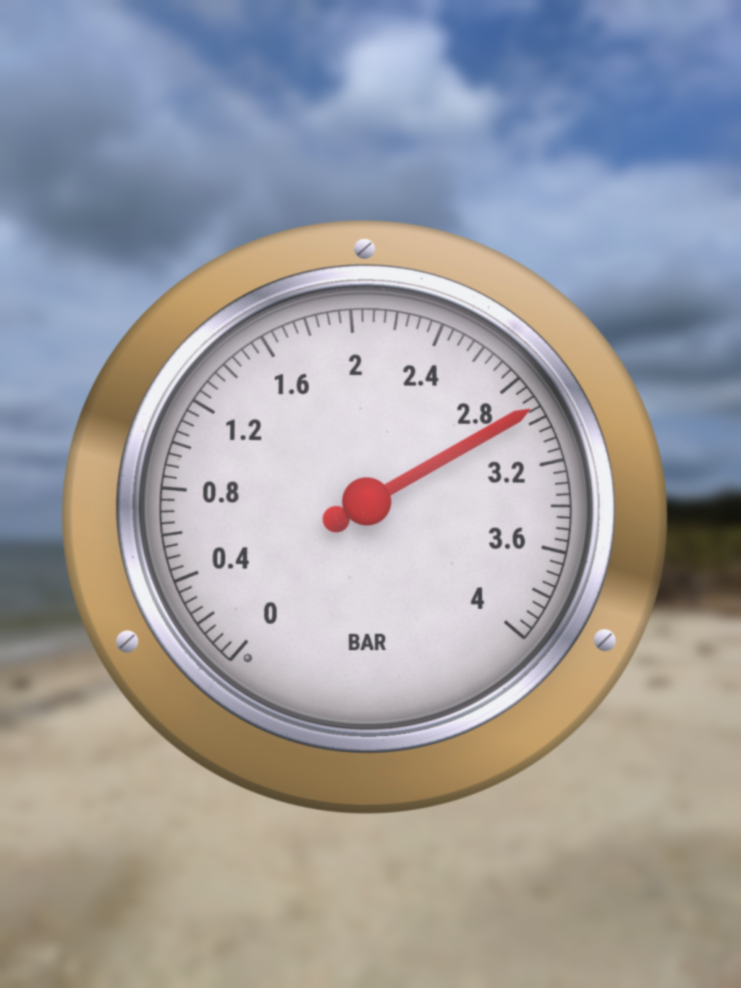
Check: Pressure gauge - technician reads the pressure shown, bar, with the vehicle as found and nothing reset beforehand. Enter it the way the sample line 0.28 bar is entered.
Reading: 2.95 bar
